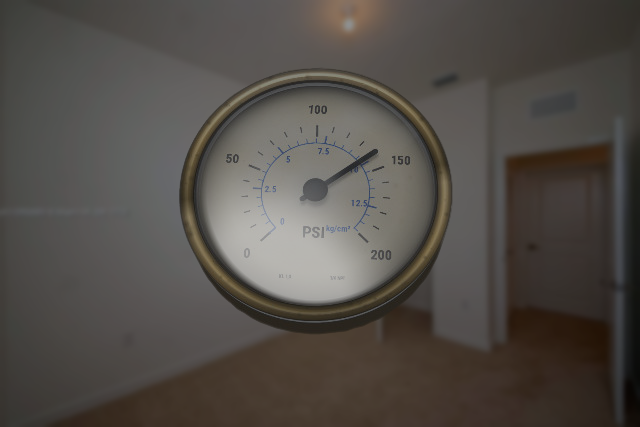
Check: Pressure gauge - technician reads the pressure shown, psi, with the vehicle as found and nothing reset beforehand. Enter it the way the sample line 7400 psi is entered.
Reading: 140 psi
